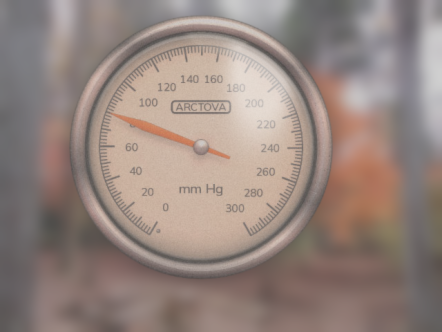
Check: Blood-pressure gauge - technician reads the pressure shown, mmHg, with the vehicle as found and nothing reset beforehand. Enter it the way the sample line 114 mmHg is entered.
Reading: 80 mmHg
